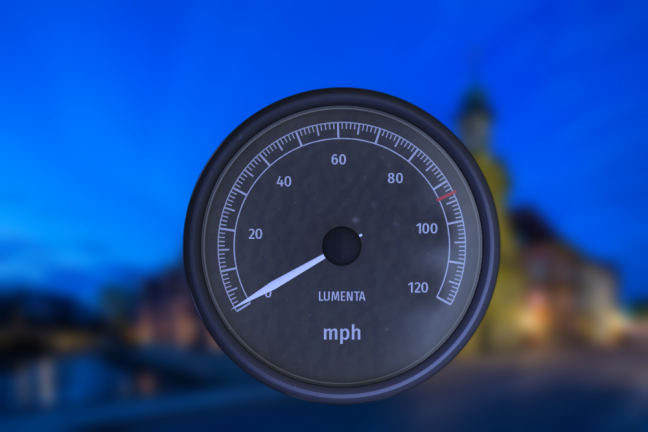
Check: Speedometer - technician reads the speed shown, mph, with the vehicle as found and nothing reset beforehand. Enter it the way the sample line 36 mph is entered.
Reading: 1 mph
